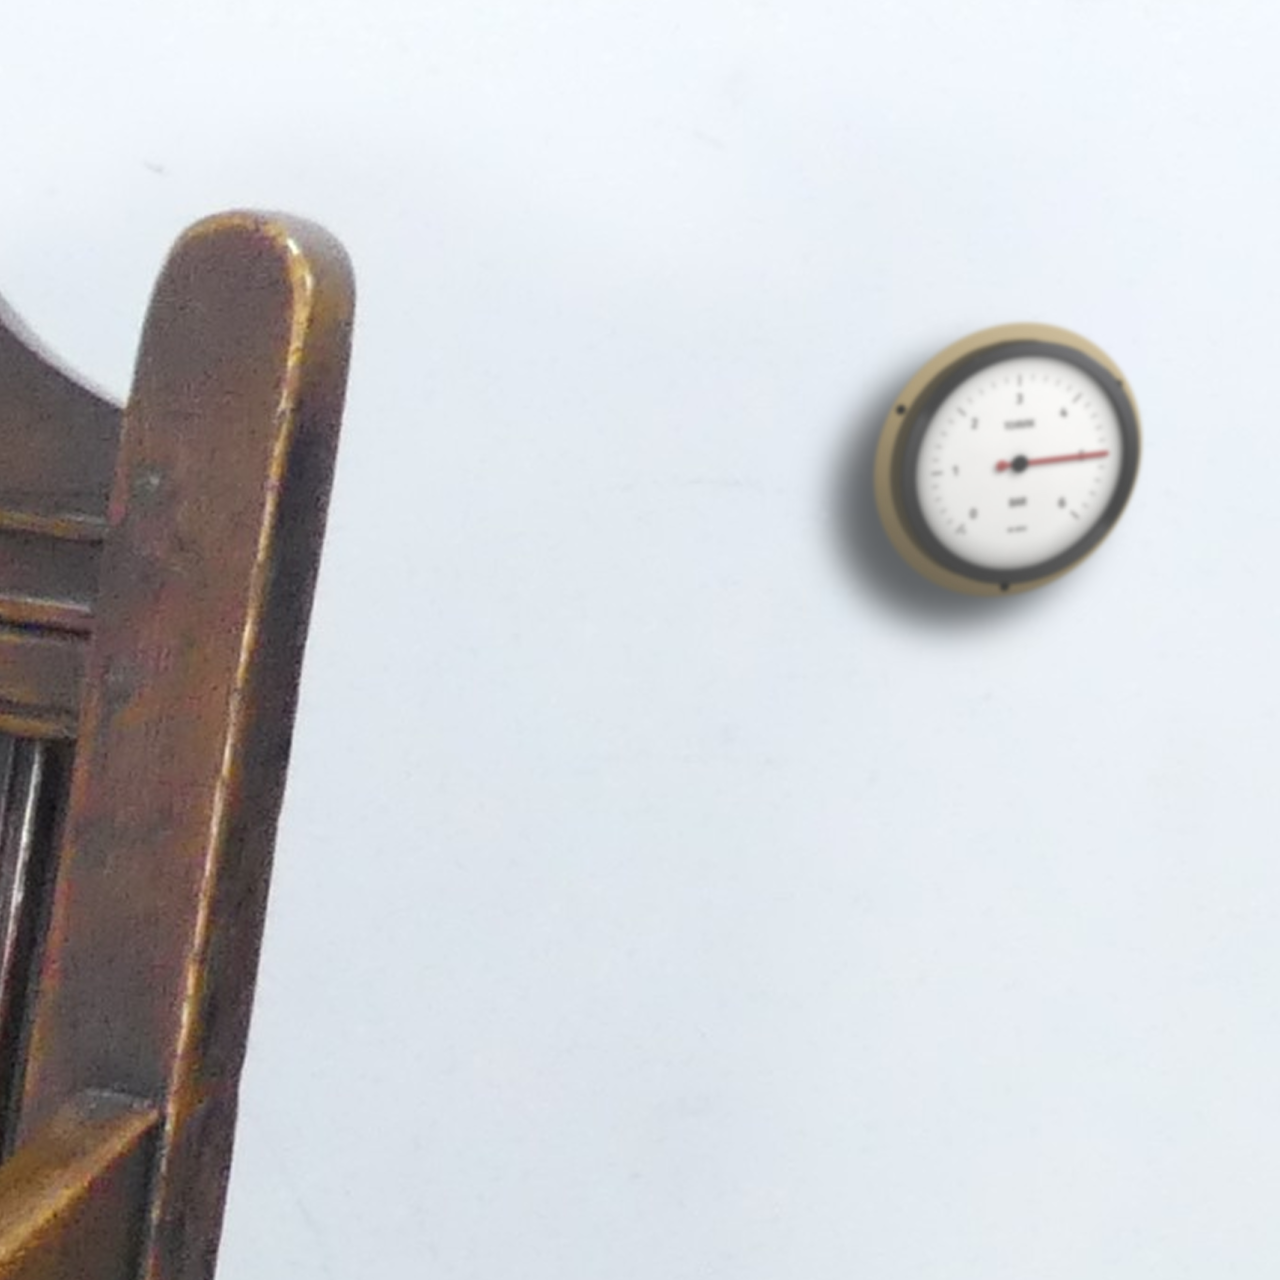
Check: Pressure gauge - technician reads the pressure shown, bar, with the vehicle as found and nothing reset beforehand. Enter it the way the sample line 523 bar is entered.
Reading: 5 bar
